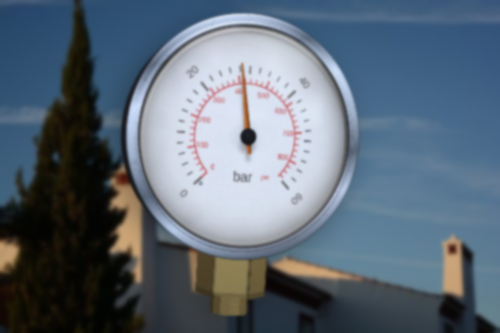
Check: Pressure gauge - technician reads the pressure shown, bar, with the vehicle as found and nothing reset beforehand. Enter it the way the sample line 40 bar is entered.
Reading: 28 bar
